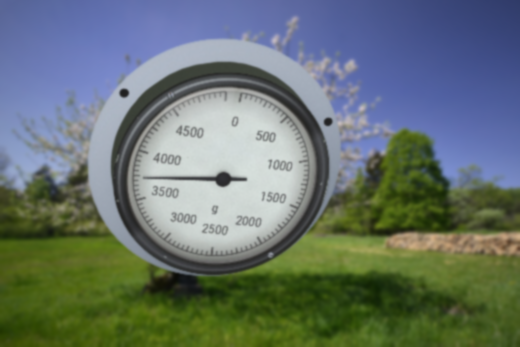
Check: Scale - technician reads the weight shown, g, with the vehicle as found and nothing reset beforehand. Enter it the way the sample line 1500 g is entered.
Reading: 3750 g
